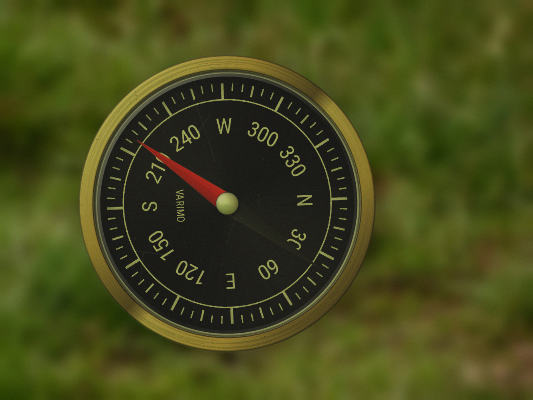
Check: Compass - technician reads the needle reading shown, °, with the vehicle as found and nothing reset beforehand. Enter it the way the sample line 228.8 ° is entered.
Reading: 217.5 °
